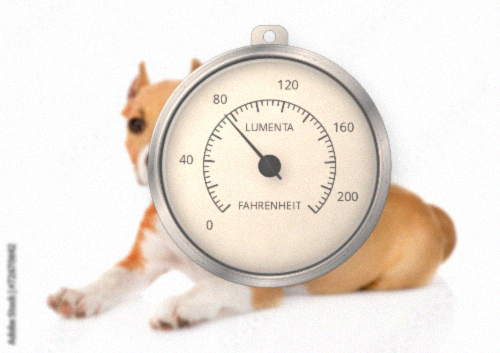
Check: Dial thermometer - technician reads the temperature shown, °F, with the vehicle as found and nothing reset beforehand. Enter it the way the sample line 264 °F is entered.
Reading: 76 °F
